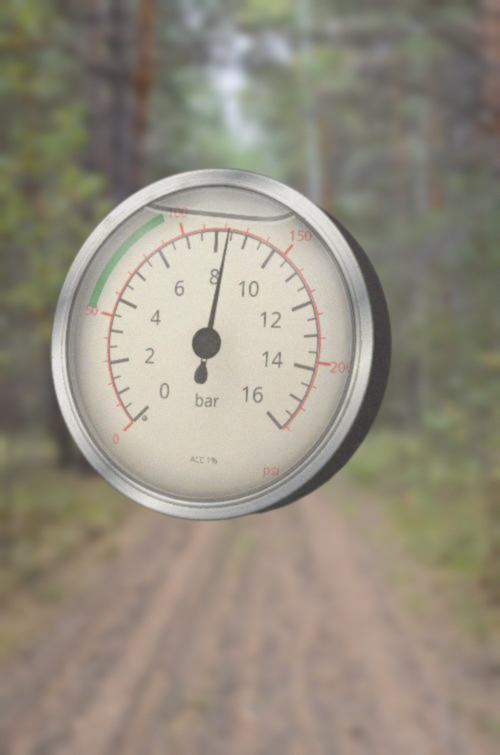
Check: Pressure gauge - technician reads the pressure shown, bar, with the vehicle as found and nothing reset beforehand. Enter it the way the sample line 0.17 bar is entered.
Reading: 8.5 bar
